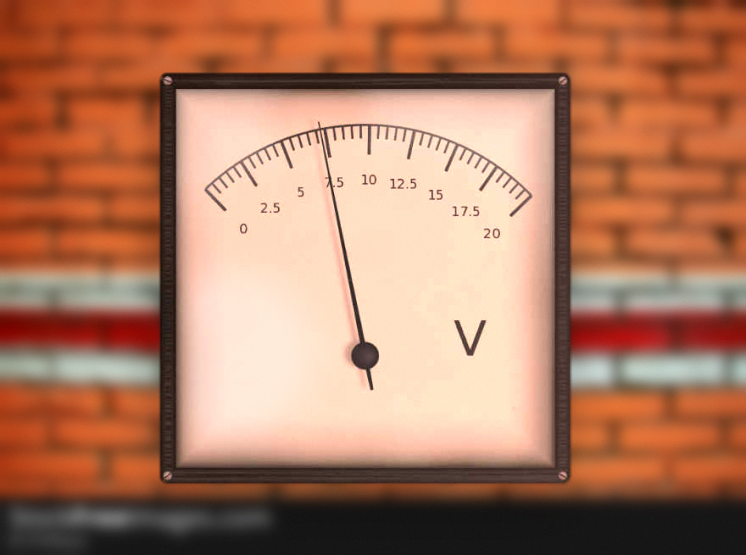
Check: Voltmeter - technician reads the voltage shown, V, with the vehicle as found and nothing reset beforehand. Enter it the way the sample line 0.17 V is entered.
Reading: 7.25 V
